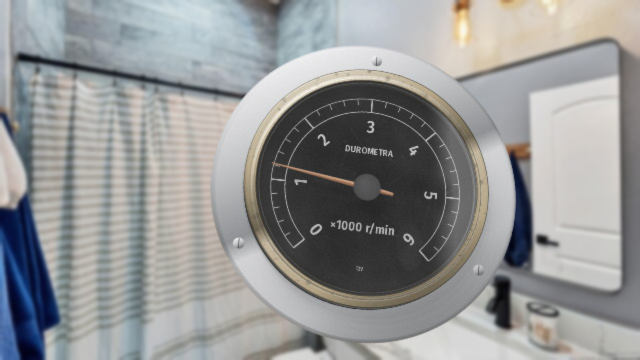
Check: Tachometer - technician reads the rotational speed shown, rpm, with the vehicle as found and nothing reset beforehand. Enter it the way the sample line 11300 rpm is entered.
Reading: 1200 rpm
